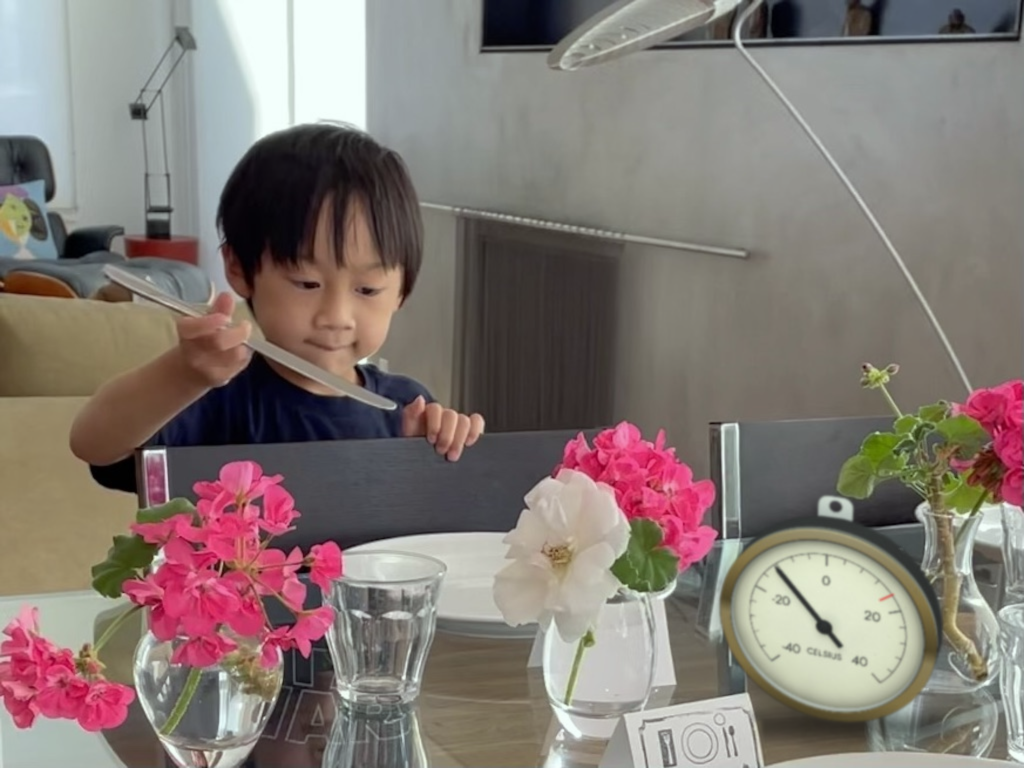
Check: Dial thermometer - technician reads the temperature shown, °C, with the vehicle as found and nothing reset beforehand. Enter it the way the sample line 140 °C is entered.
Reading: -12 °C
